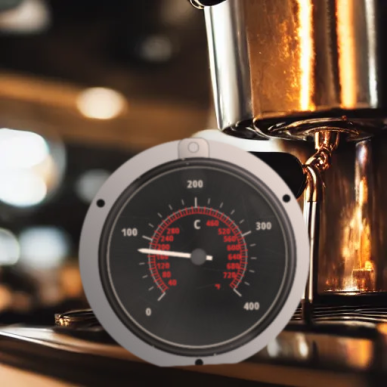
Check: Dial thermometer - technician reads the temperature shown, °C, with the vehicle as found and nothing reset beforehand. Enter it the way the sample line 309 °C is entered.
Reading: 80 °C
